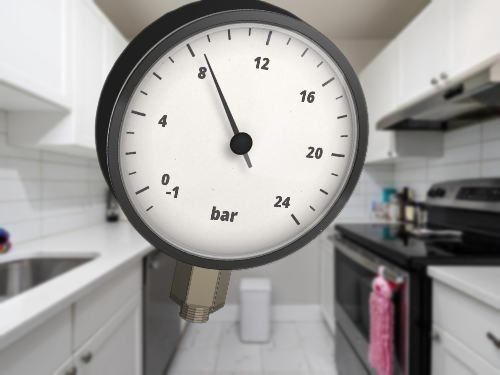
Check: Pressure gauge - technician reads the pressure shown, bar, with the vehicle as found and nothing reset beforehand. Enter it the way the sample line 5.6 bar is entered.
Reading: 8.5 bar
